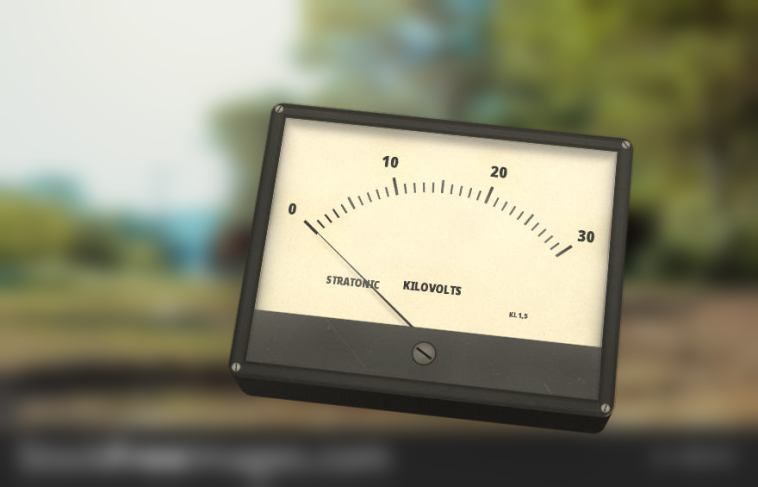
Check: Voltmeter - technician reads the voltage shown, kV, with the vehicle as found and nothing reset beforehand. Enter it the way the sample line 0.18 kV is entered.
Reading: 0 kV
